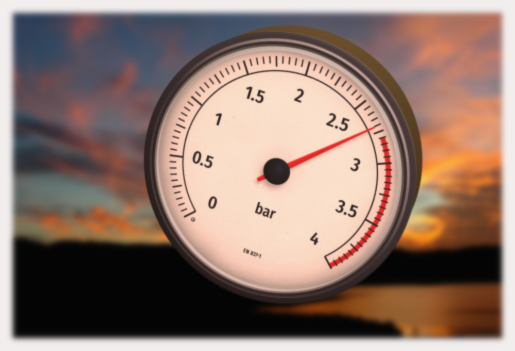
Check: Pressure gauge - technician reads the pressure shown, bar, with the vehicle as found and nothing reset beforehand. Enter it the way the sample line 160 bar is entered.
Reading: 2.7 bar
